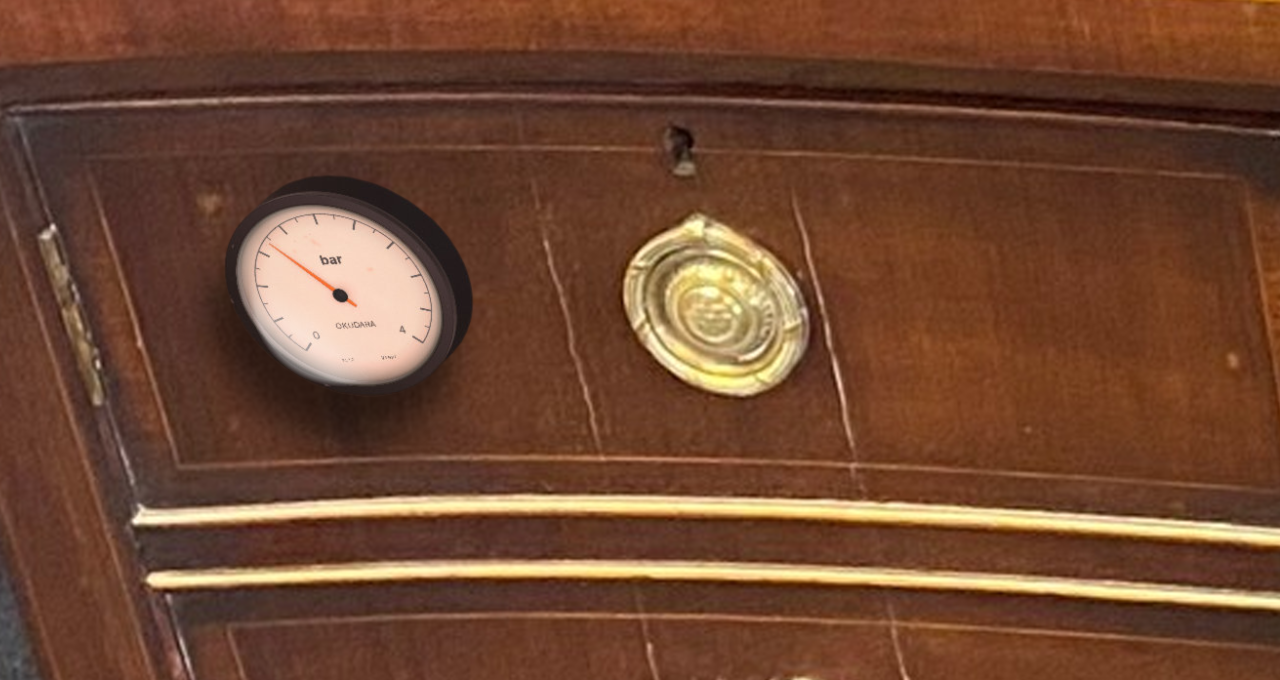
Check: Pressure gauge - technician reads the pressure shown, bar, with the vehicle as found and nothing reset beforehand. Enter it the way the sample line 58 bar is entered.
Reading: 1.4 bar
